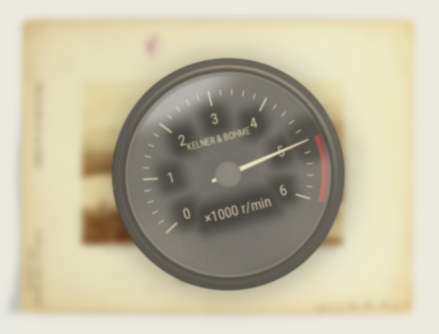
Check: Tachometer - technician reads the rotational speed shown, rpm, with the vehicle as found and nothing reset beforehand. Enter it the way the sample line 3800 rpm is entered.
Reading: 5000 rpm
